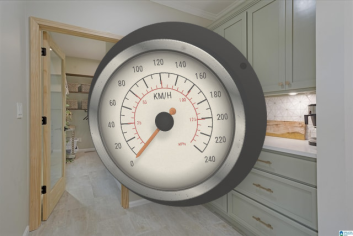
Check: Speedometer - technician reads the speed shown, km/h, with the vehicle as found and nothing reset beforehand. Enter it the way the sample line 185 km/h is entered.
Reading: 0 km/h
